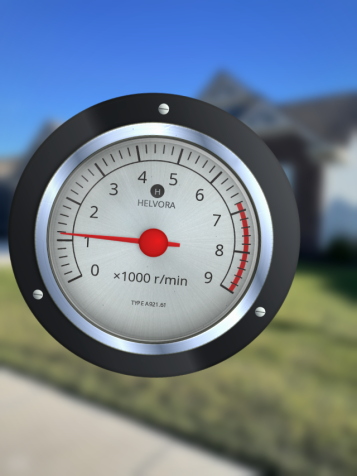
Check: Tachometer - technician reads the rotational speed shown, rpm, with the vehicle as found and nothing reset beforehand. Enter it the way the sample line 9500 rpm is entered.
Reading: 1200 rpm
